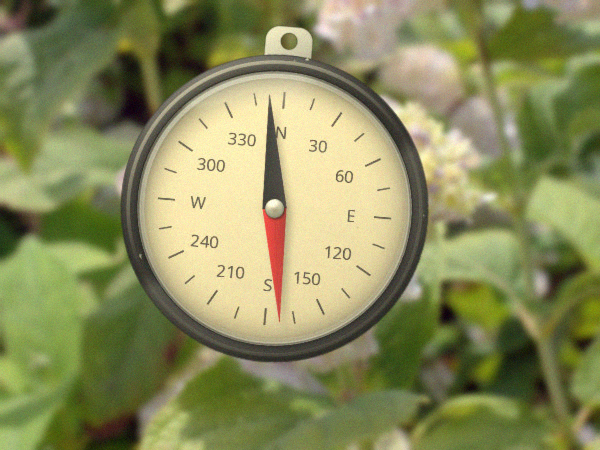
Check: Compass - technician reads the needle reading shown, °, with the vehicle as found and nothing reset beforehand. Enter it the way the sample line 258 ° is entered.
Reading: 172.5 °
